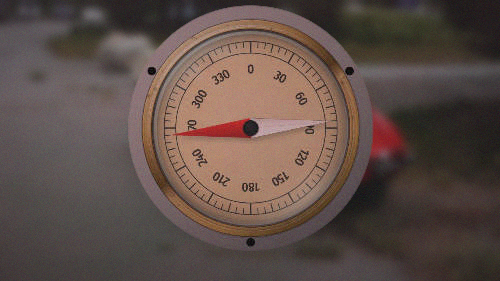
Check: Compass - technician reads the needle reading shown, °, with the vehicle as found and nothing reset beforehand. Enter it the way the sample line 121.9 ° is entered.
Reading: 265 °
